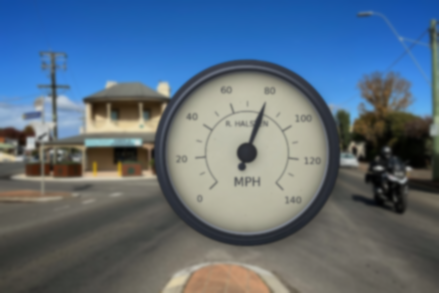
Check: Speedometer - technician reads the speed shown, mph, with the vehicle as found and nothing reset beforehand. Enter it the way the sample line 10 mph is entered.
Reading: 80 mph
